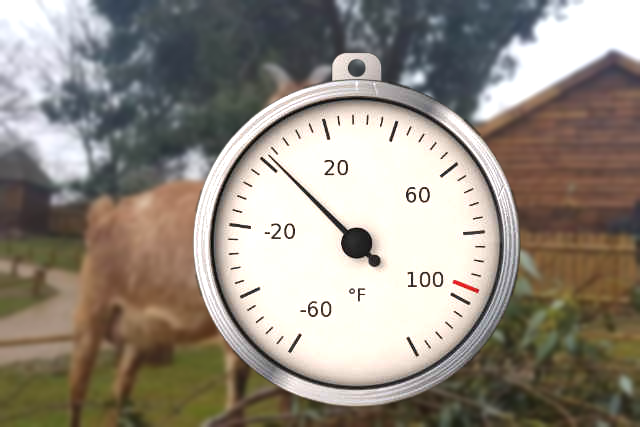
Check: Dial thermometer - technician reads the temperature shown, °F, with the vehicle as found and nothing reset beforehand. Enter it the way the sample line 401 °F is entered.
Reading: 2 °F
